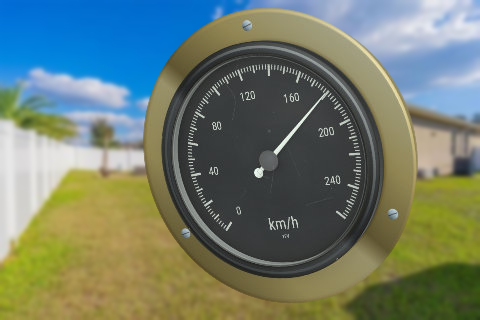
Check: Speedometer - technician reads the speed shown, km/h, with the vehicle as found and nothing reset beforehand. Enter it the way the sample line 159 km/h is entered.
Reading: 180 km/h
